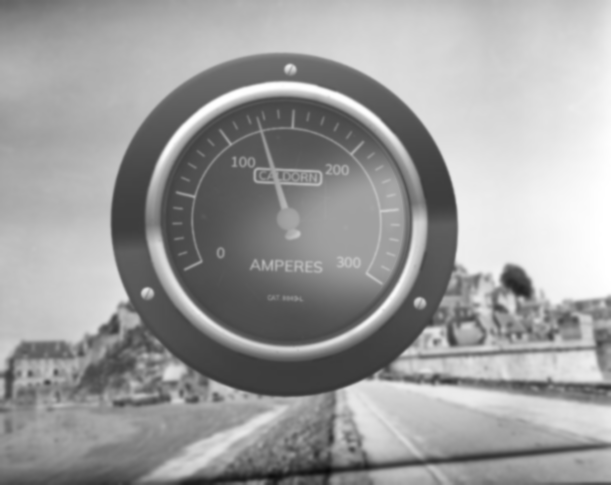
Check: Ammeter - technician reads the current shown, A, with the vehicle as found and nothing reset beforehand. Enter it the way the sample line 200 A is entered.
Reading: 125 A
